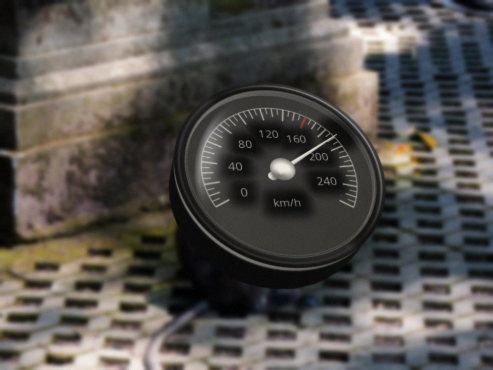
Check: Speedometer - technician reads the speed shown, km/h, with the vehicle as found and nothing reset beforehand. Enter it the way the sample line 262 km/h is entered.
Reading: 190 km/h
